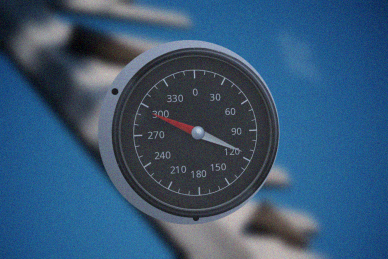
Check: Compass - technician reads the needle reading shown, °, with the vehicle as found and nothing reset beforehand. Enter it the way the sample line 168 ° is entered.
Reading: 295 °
